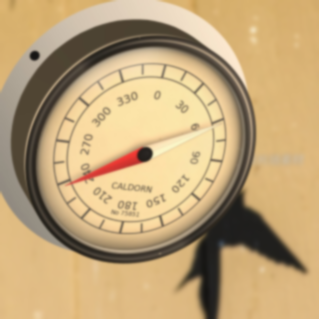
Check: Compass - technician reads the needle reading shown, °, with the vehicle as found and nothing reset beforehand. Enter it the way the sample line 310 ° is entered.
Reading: 240 °
